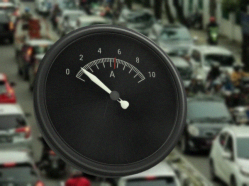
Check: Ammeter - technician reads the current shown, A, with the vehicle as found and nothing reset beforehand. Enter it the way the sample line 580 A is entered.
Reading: 1 A
